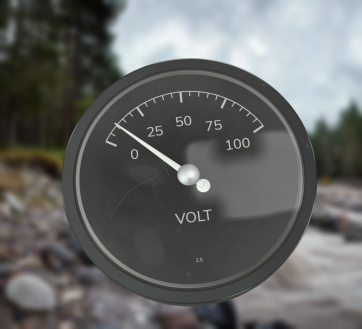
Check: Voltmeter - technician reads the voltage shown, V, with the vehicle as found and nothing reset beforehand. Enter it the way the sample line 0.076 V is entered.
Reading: 10 V
